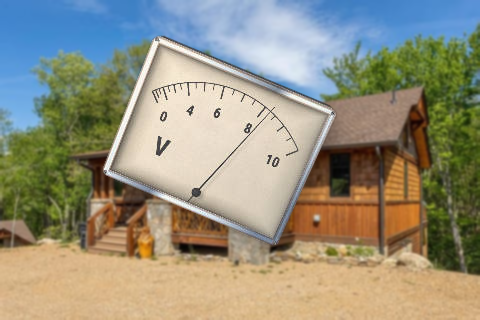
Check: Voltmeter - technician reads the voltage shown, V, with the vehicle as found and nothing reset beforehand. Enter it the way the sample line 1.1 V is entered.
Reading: 8.25 V
